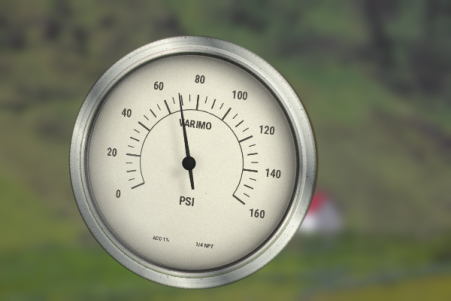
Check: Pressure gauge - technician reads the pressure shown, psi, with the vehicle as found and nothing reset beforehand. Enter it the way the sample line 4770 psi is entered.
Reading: 70 psi
